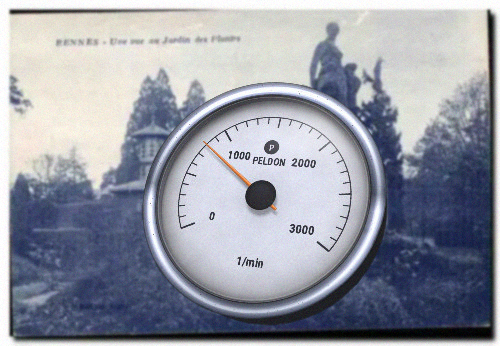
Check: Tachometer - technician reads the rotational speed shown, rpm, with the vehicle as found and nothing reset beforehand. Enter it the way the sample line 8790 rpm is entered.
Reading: 800 rpm
